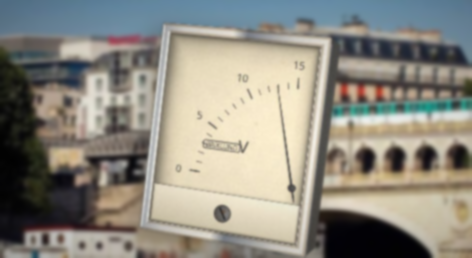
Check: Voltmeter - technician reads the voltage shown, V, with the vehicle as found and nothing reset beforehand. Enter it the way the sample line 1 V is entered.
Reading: 13 V
